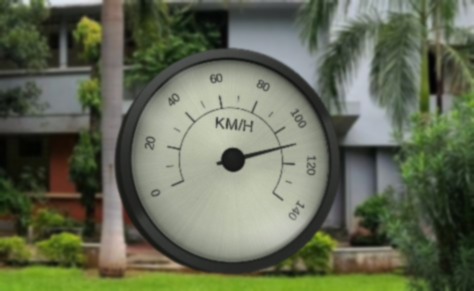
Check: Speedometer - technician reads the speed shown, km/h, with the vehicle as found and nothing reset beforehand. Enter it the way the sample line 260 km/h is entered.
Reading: 110 km/h
